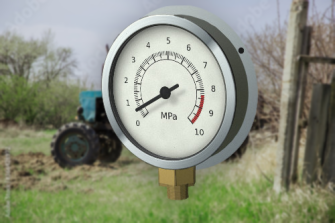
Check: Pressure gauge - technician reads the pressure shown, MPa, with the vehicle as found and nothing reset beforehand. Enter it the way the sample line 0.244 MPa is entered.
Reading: 0.5 MPa
